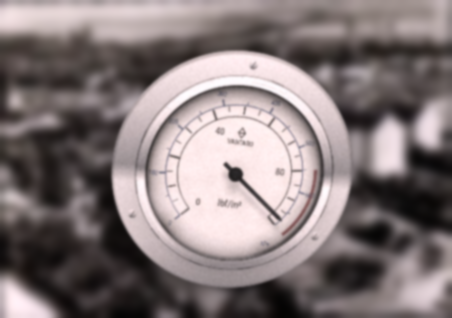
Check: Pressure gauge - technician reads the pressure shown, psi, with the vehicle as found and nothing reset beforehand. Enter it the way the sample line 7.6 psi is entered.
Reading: 97.5 psi
